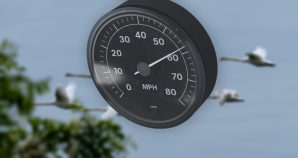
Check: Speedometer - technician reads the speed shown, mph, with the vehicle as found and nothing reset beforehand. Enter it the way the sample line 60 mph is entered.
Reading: 58 mph
